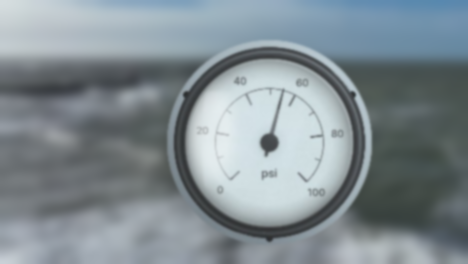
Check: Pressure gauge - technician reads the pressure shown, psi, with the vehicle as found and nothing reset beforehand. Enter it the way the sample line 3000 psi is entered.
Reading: 55 psi
